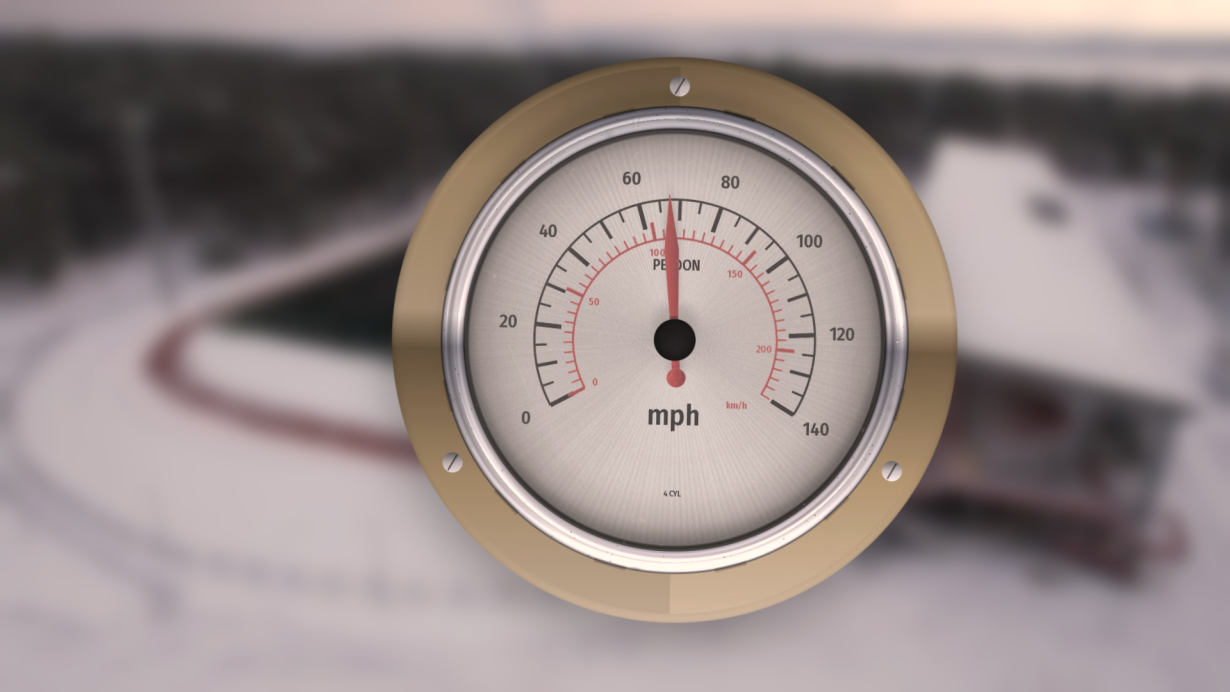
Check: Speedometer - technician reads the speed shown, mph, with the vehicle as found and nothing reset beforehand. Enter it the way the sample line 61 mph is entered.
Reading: 67.5 mph
